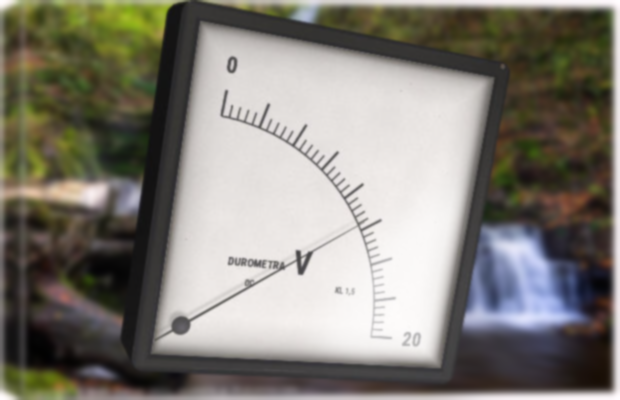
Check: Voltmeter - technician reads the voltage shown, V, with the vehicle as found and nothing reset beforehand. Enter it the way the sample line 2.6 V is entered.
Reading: 12 V
